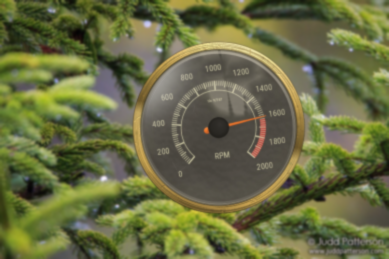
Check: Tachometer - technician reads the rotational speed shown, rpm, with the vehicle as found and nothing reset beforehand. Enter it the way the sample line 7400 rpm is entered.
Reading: 1600 rpm
